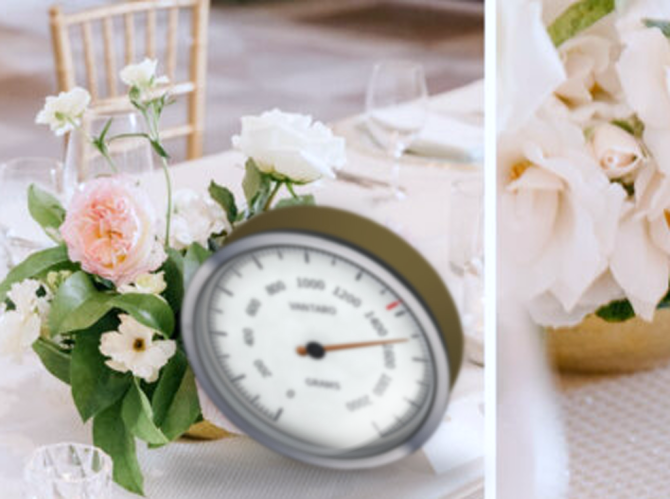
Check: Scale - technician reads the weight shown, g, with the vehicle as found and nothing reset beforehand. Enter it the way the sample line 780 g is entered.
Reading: 1500 g
